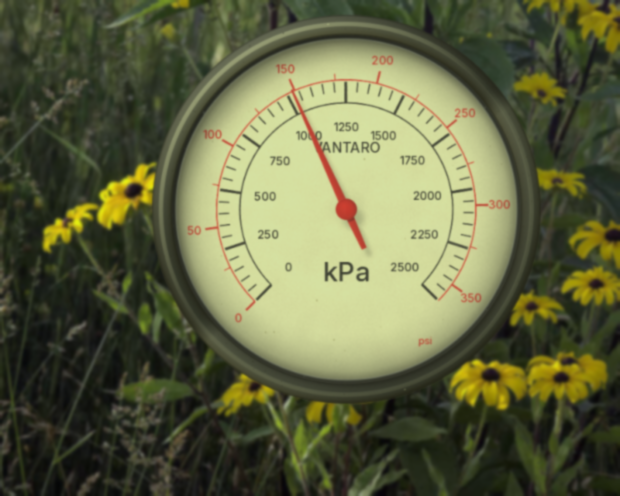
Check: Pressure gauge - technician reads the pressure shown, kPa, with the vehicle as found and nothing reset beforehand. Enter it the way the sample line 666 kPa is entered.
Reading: 1025 kPa
